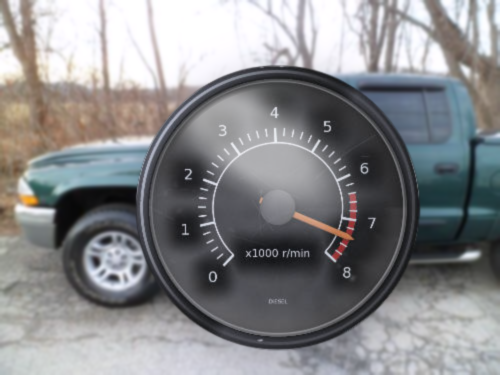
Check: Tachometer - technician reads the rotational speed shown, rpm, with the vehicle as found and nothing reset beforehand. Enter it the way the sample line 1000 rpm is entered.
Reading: 7400 rpm
